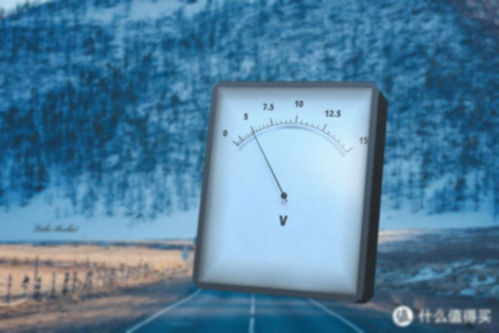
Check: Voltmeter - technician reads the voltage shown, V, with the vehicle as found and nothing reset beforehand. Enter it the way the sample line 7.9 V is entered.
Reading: 5 V
